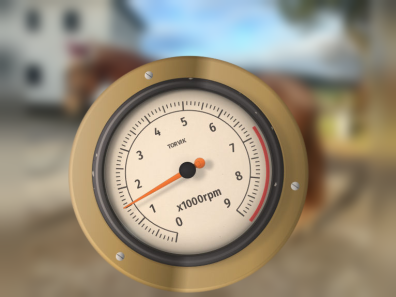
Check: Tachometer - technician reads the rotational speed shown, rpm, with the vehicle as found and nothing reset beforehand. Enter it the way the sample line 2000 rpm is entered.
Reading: 1500 rpm
